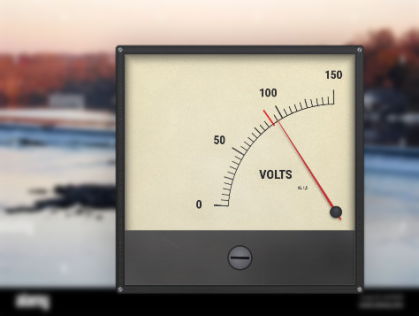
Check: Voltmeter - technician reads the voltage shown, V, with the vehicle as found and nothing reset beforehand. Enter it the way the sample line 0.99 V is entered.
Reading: 95 V
